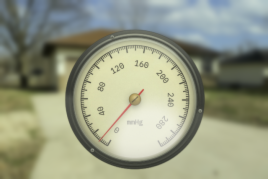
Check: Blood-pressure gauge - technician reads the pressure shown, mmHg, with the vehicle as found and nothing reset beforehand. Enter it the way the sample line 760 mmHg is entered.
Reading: 10 mmHg
